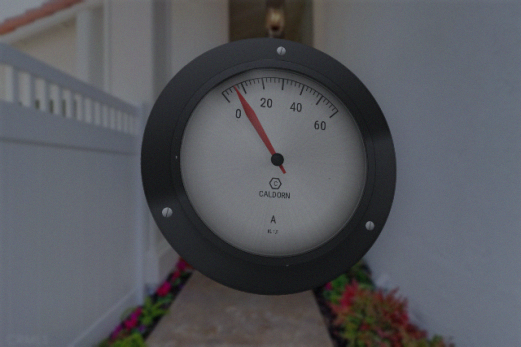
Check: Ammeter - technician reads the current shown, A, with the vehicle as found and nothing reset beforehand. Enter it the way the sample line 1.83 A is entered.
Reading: 6 A
